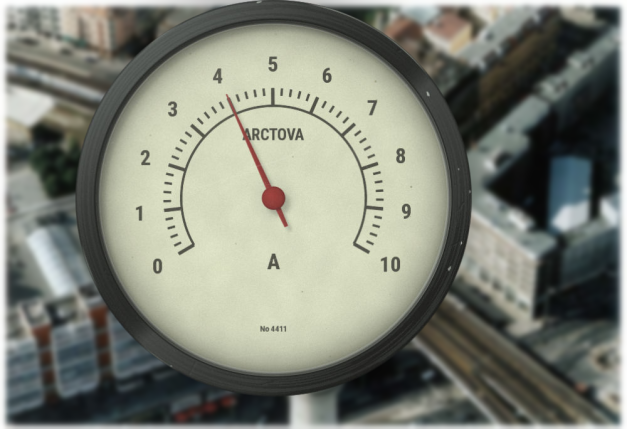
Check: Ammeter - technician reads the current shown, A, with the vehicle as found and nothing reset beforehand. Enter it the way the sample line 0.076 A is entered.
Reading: 4 A
